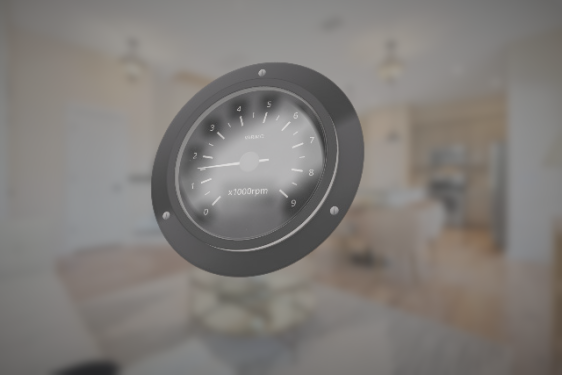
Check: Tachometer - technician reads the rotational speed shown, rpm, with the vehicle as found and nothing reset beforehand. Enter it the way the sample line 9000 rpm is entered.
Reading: 1500 rpm
